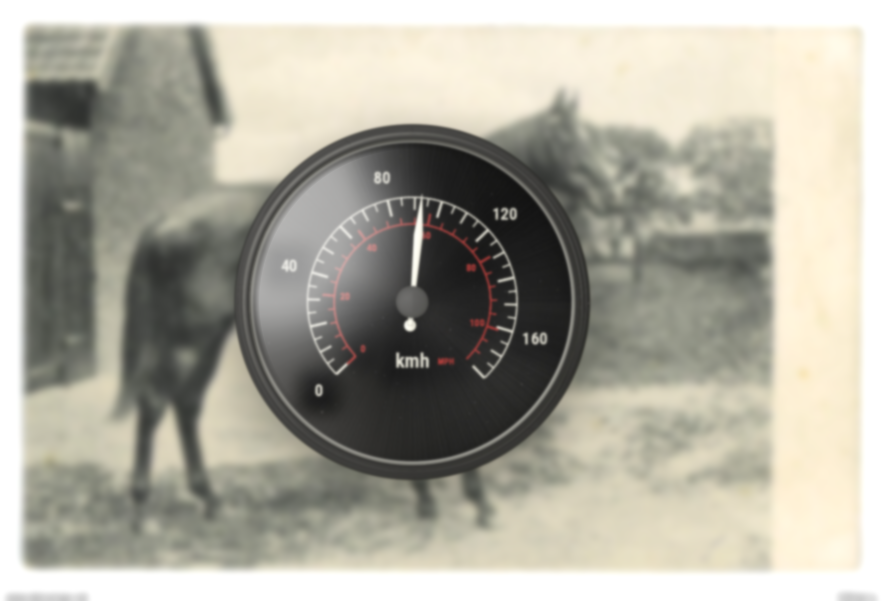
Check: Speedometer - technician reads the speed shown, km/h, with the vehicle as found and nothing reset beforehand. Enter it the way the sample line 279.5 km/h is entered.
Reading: 92.5 km/h
